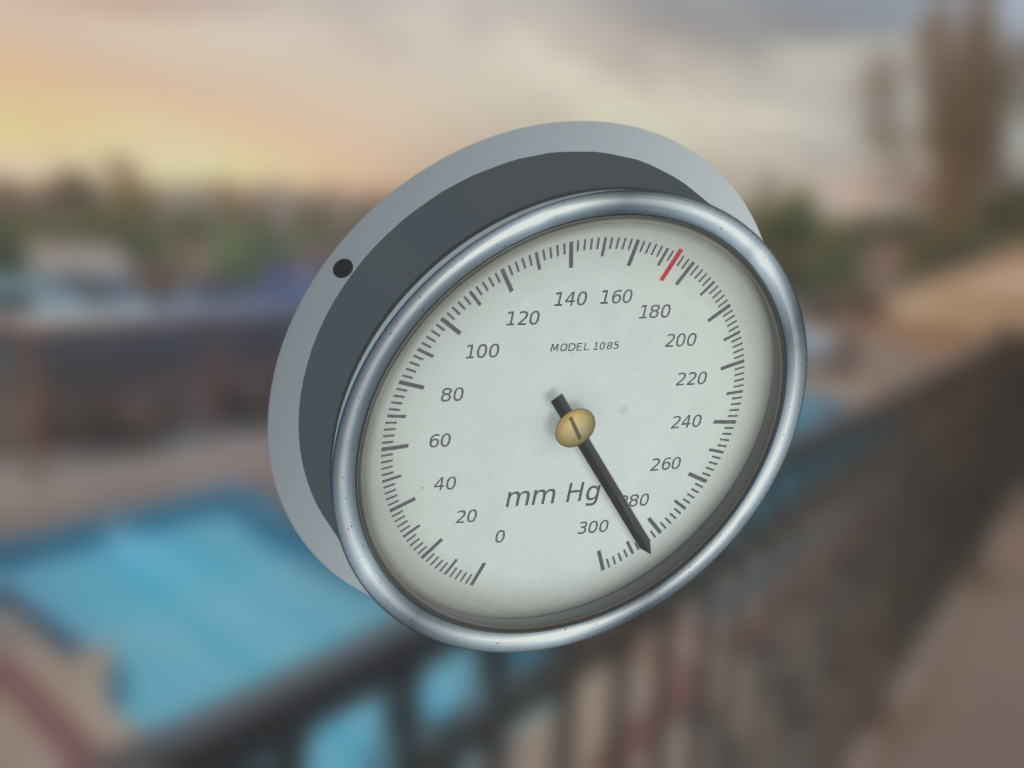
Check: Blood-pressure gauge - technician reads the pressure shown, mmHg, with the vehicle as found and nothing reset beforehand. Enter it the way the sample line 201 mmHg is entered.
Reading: 286 mmHg
